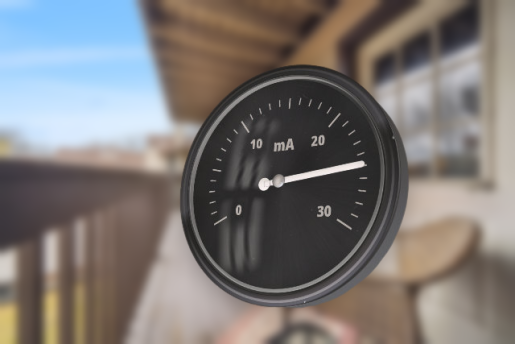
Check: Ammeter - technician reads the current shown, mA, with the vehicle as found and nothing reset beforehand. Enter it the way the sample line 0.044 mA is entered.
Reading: 25 mA
